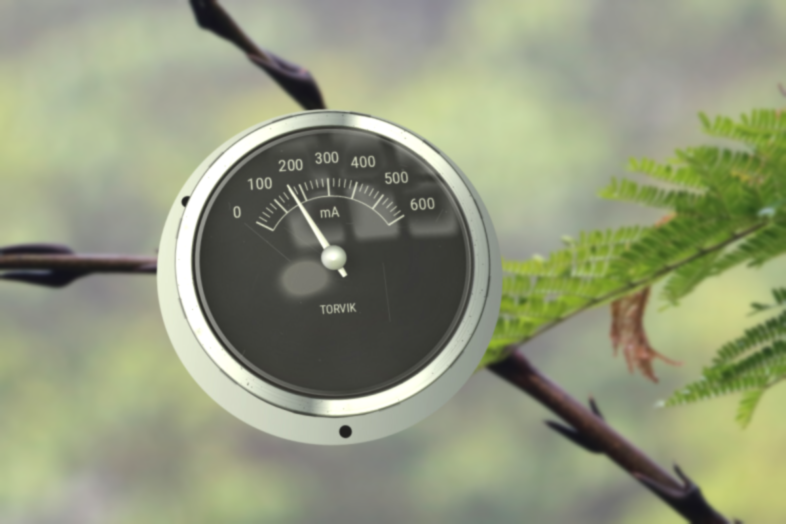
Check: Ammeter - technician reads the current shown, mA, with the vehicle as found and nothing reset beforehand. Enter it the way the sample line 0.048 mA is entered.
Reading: 160 mA
